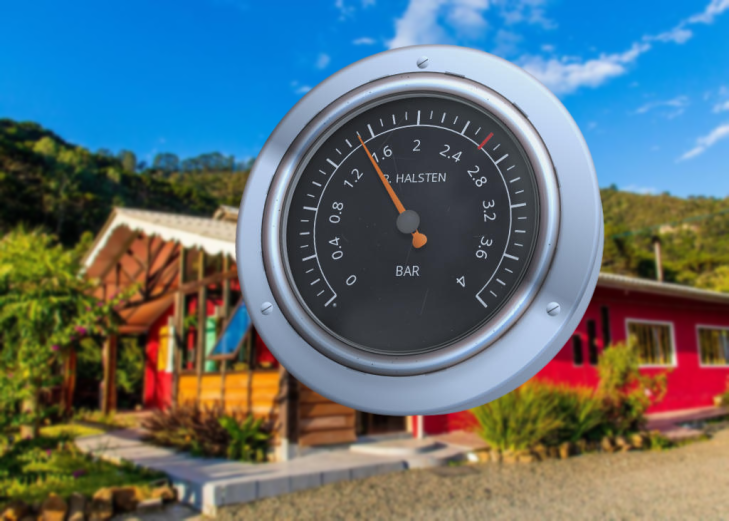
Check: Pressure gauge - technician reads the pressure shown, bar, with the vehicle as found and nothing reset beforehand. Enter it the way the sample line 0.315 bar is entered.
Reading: 1.5 bar
